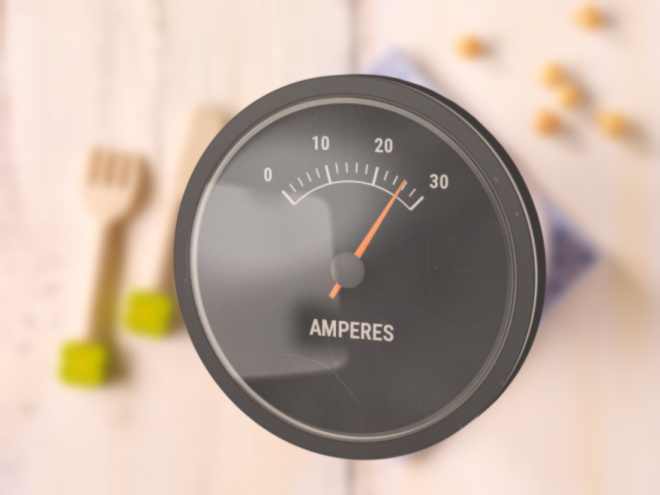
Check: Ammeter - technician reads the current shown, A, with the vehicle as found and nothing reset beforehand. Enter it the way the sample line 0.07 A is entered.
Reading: 26 A
